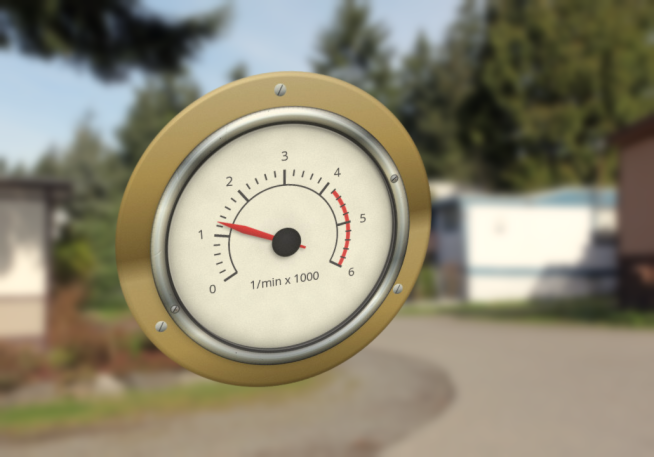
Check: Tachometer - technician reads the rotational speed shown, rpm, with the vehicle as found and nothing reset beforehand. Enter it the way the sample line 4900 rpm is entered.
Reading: 1300 rpm
